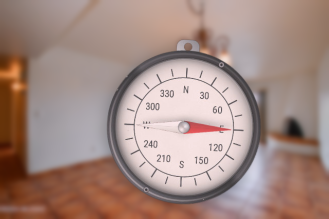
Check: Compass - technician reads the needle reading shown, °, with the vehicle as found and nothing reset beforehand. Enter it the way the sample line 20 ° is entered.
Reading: 90 °
